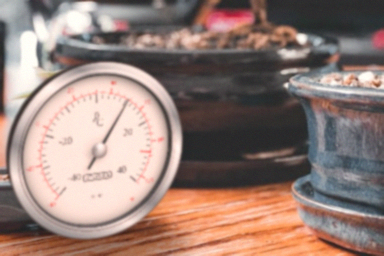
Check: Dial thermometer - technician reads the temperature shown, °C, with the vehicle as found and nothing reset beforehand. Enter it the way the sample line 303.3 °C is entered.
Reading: 10 °C
